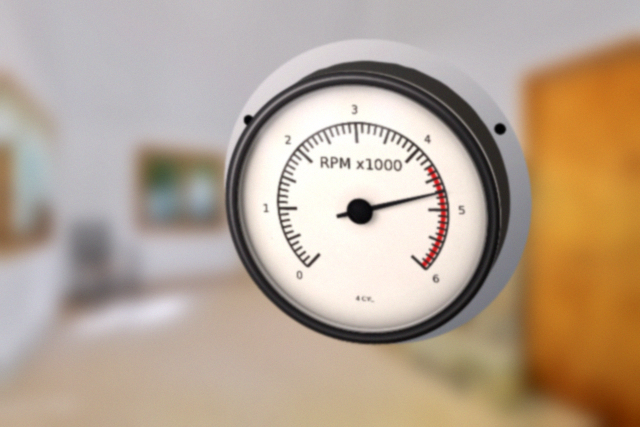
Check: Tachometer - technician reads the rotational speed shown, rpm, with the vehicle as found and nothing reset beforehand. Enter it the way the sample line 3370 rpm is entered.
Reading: 4700 rpm
